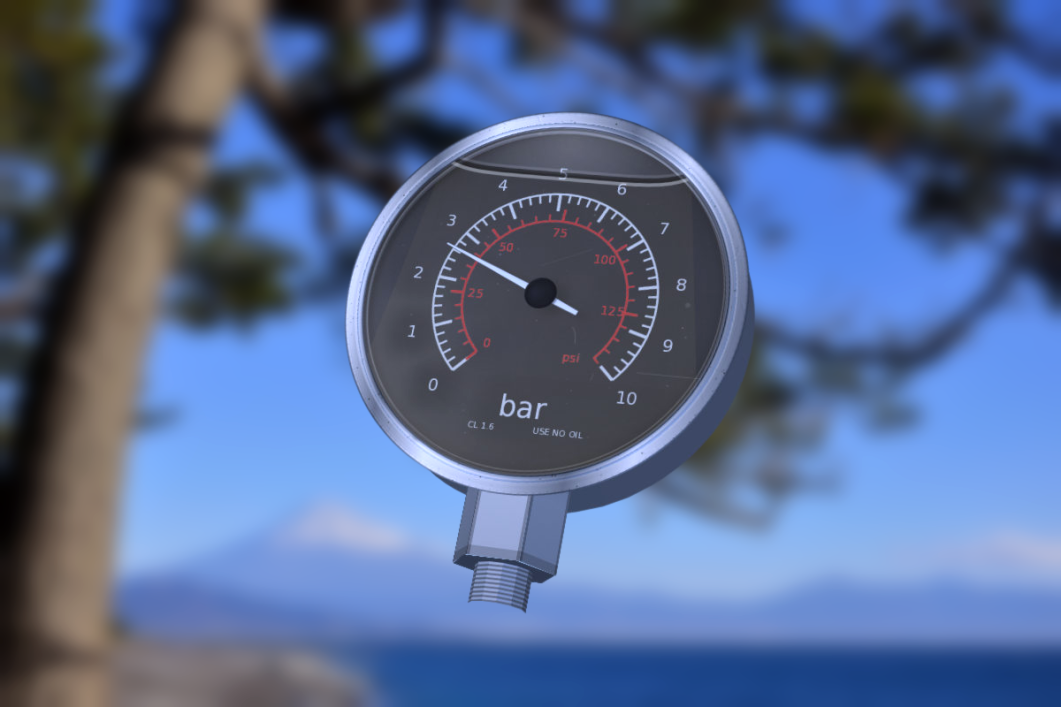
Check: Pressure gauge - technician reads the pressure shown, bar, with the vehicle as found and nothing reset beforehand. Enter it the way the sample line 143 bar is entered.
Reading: 2.6 bar
